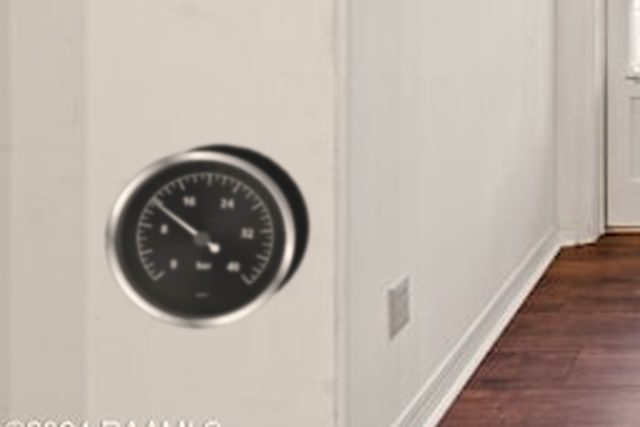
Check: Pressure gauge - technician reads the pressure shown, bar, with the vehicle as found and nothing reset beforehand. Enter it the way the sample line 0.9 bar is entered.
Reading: 12 bar
